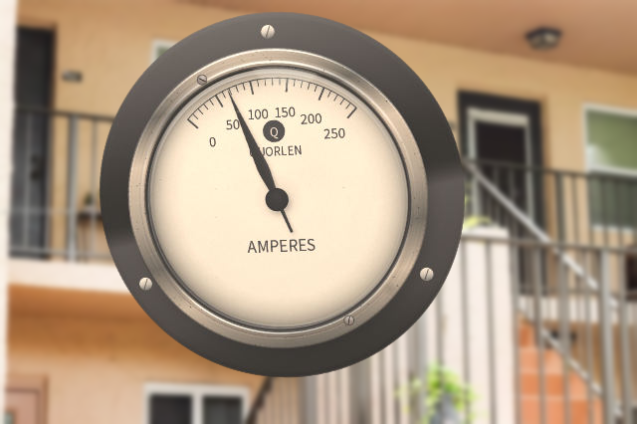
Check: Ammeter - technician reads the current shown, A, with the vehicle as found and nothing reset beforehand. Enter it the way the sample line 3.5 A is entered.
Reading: 70 A
